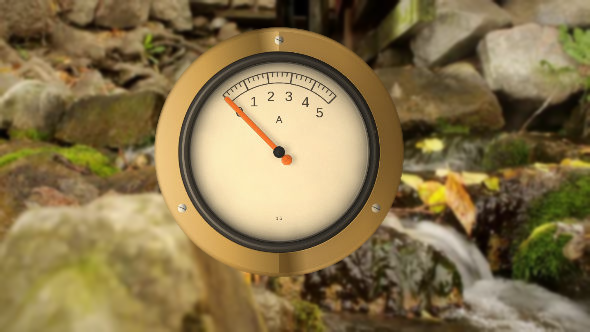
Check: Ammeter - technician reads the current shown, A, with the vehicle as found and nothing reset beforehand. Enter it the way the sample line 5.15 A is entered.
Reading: 0 A
